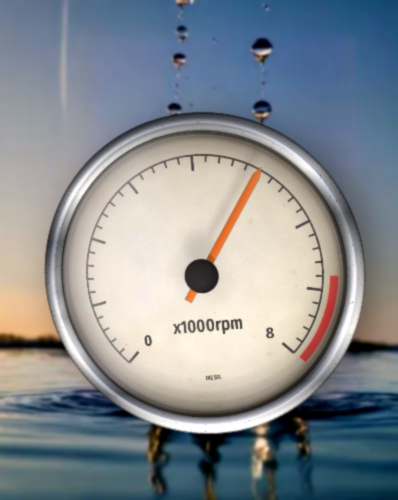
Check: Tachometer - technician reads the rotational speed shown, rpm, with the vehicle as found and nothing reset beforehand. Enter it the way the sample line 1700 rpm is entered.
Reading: 5000 rpm
